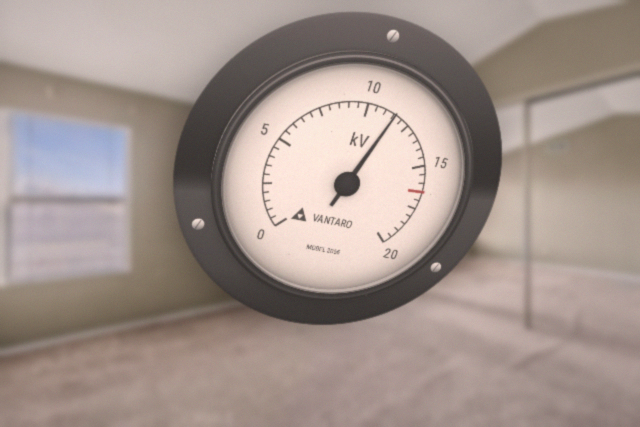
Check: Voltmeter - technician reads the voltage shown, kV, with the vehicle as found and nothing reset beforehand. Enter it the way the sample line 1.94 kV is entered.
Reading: 11.5 kV
